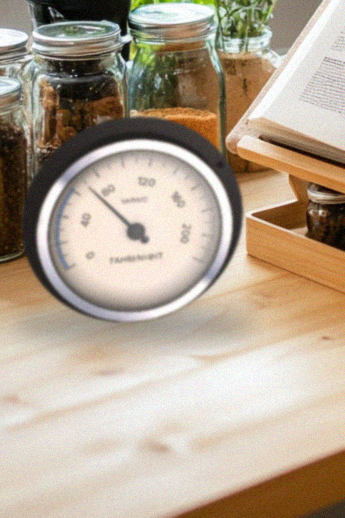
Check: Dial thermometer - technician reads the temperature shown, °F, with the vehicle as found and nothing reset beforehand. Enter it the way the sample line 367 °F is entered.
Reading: 70 °F
